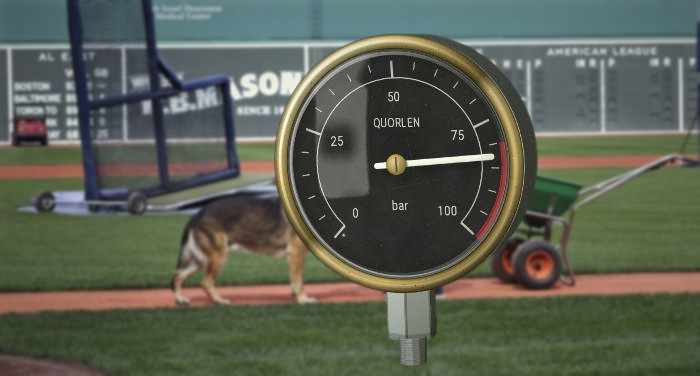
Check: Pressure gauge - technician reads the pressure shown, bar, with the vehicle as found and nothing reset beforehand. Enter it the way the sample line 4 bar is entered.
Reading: 82.5 bar
